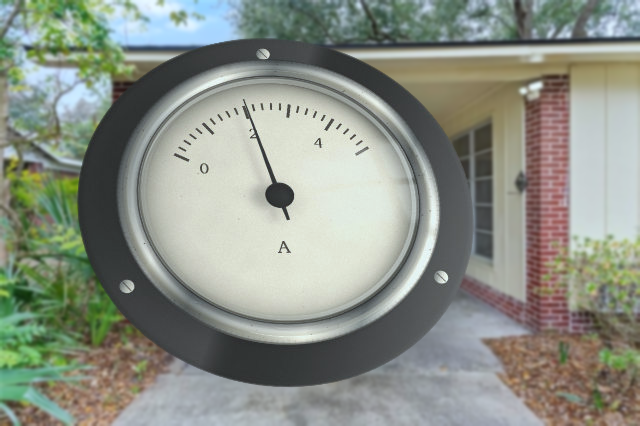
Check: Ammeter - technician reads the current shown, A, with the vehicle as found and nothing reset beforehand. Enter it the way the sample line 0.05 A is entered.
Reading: 2 A
